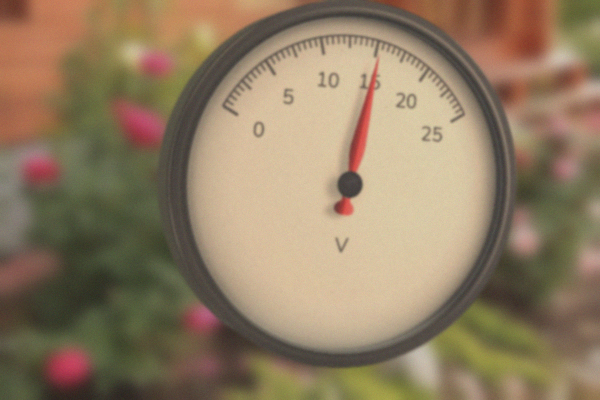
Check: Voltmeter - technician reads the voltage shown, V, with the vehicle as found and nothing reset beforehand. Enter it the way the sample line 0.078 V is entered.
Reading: 15 V
